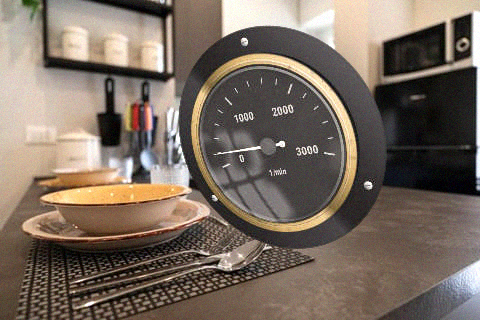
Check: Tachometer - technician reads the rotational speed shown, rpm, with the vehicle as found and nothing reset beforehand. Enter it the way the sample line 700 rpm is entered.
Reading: 200 rpm
